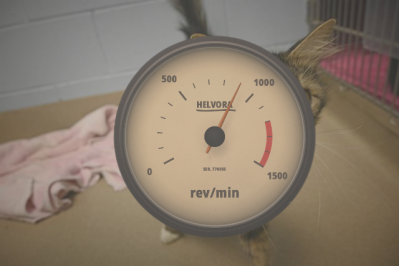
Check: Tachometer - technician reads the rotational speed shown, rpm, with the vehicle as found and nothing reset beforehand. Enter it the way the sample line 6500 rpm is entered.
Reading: 900 rpm
